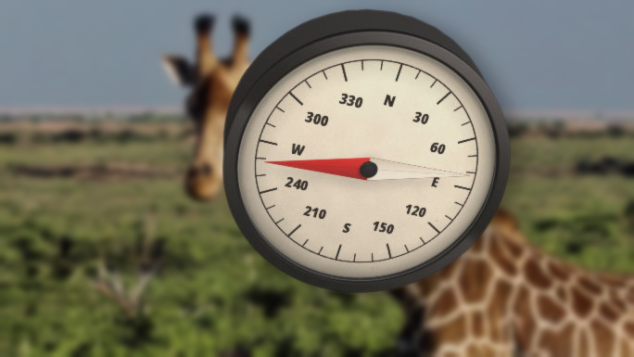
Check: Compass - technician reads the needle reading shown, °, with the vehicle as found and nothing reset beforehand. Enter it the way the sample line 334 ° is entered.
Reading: 260 °
